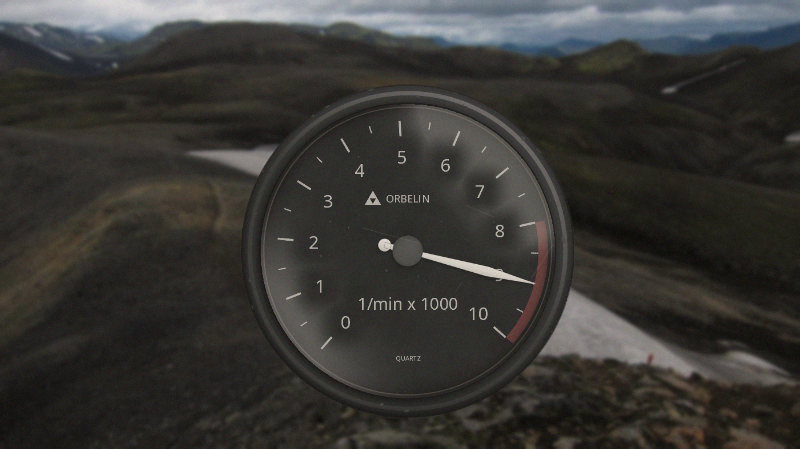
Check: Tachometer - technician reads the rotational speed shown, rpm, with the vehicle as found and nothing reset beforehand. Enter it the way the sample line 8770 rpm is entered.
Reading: 9000 rpm
